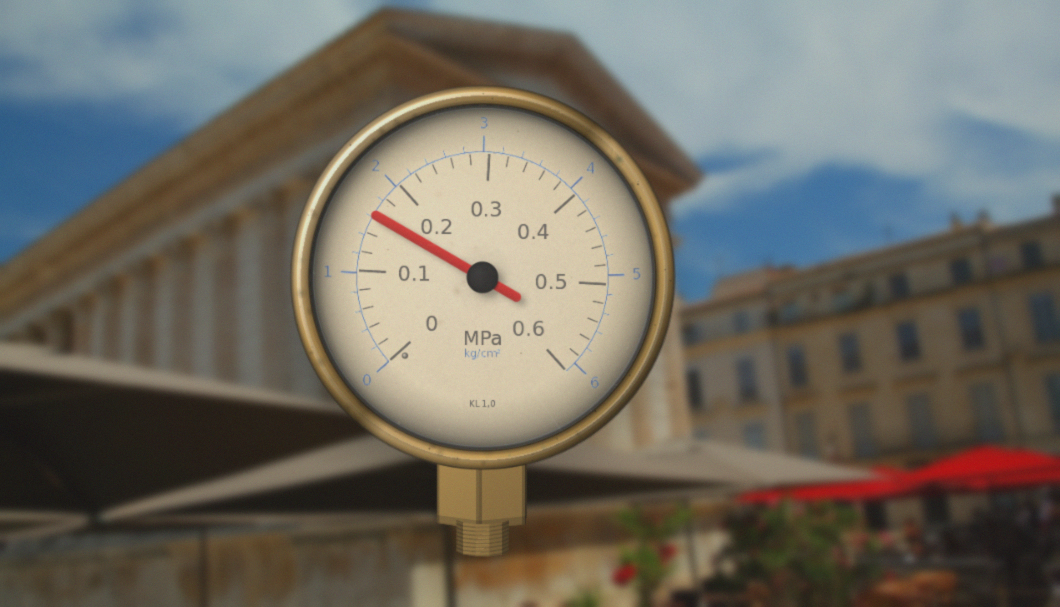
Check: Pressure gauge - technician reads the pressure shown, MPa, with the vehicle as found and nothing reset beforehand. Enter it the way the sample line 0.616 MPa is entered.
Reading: 0.16 MPa
